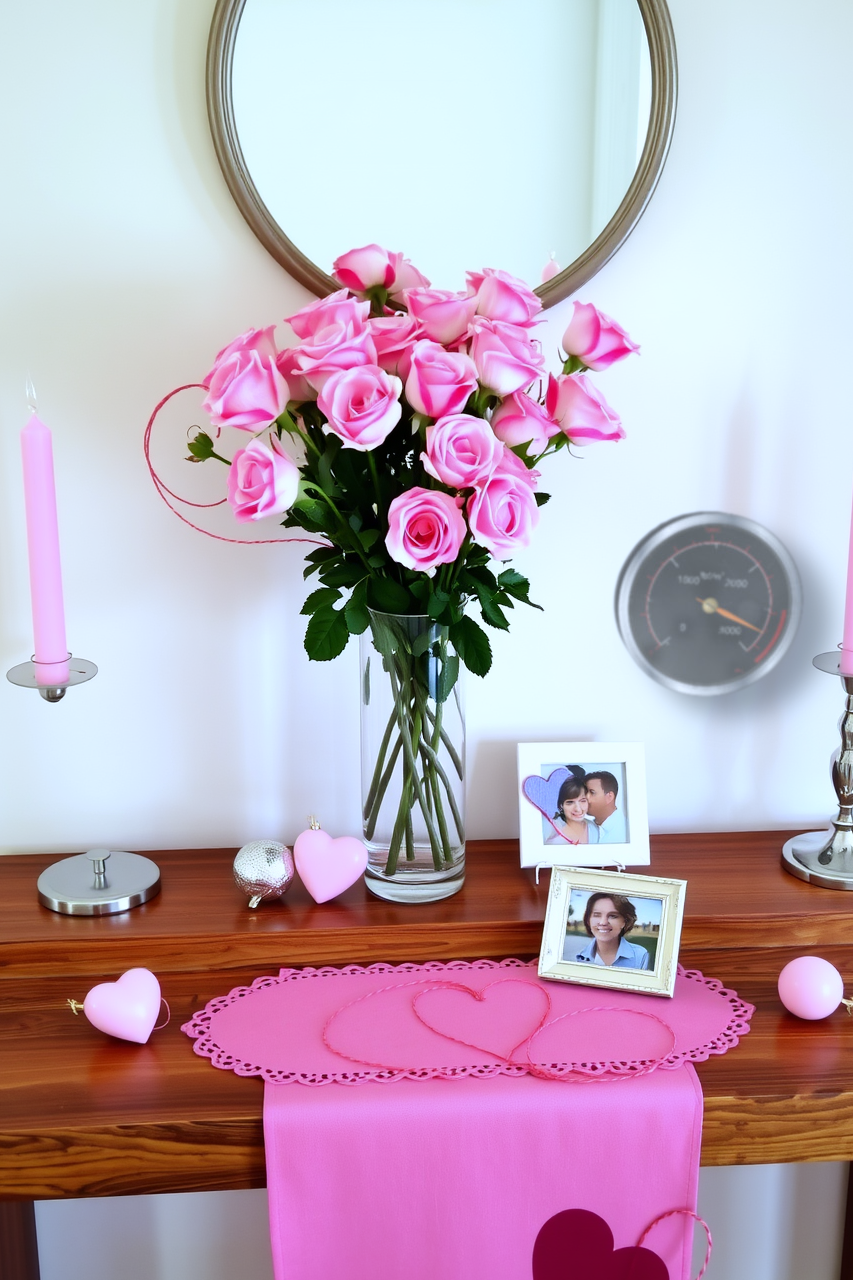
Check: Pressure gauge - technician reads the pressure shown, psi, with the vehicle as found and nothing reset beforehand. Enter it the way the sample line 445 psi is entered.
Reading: 2750 psi
